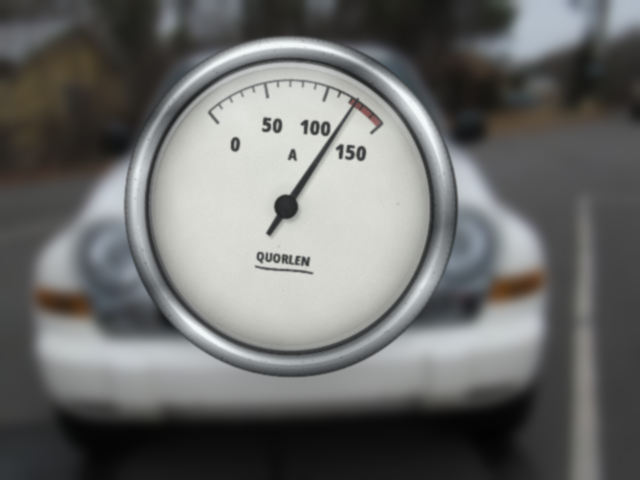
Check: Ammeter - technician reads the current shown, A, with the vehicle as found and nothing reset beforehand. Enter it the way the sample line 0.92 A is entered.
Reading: 125 A
